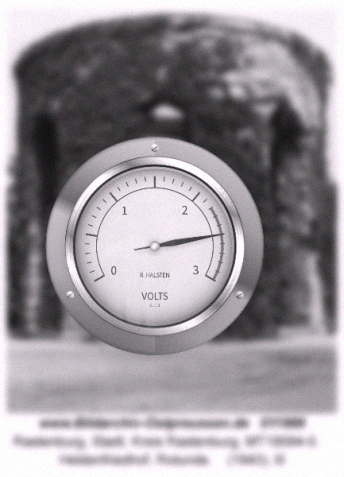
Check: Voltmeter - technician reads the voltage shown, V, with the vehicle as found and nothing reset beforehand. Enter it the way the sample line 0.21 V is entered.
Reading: 2.5 V
